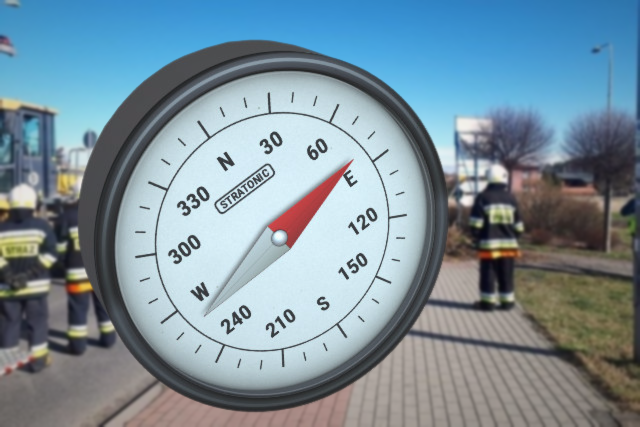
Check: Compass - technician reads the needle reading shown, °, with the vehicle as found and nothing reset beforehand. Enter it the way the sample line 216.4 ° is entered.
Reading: 80 °
